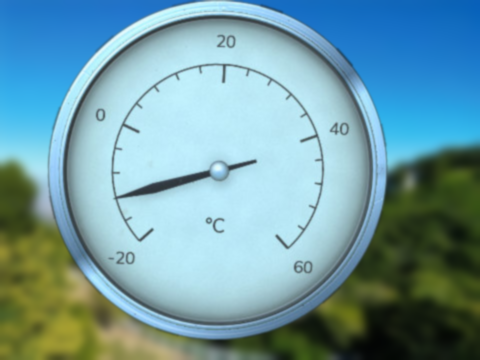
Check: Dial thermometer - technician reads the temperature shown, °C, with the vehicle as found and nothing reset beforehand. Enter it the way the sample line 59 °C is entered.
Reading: -12 °C
